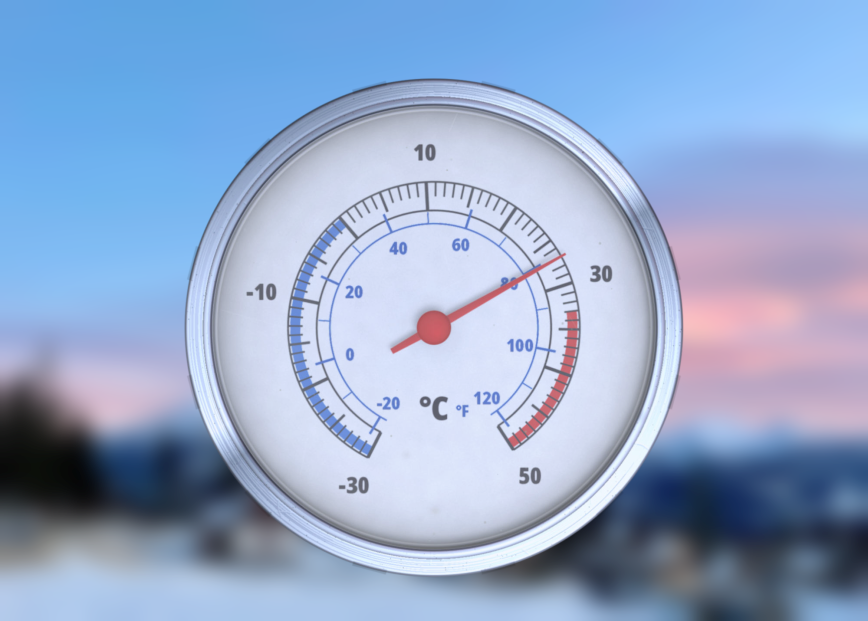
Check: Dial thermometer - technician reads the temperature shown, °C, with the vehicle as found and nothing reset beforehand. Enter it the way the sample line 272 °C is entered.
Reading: 27 °C
